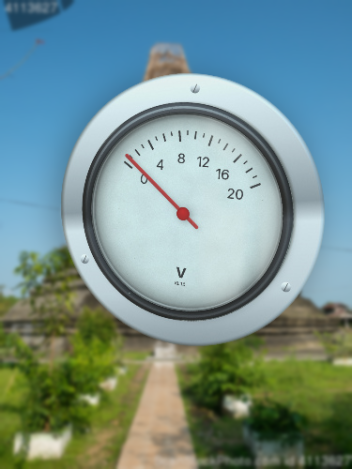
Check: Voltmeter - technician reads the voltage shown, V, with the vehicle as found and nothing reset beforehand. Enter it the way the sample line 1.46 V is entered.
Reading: 1 V
